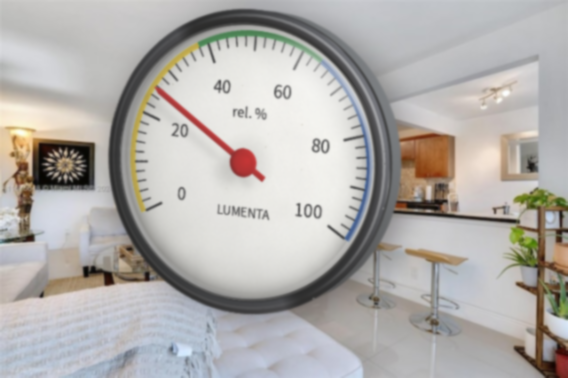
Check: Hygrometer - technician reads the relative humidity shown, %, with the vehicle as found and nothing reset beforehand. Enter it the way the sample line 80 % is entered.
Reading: 26 %
